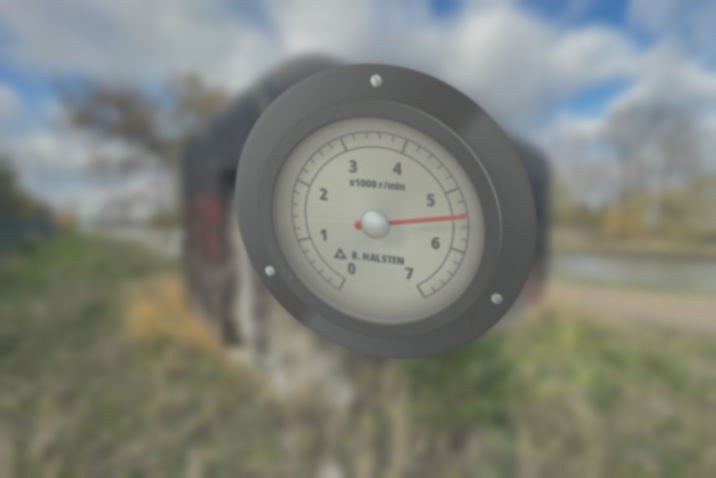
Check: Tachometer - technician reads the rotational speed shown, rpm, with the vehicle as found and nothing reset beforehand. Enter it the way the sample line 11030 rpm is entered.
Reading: 5400 rpm
